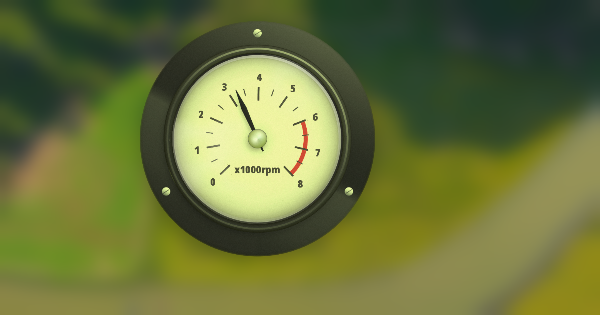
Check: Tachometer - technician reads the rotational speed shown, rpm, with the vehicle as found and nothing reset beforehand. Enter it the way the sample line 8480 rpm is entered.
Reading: 3250 rpm
